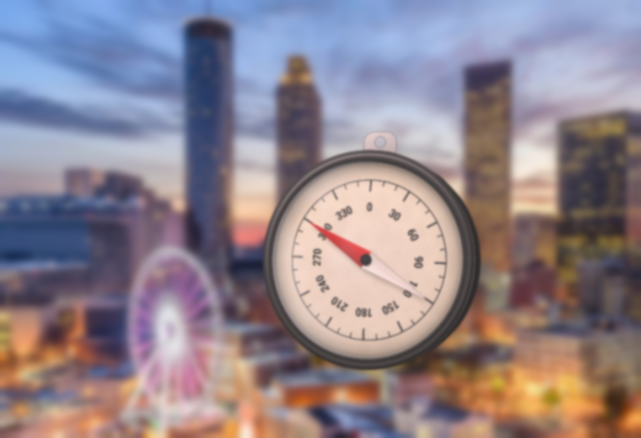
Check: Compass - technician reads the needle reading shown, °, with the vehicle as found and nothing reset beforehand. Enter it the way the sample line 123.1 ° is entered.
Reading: 300 °
